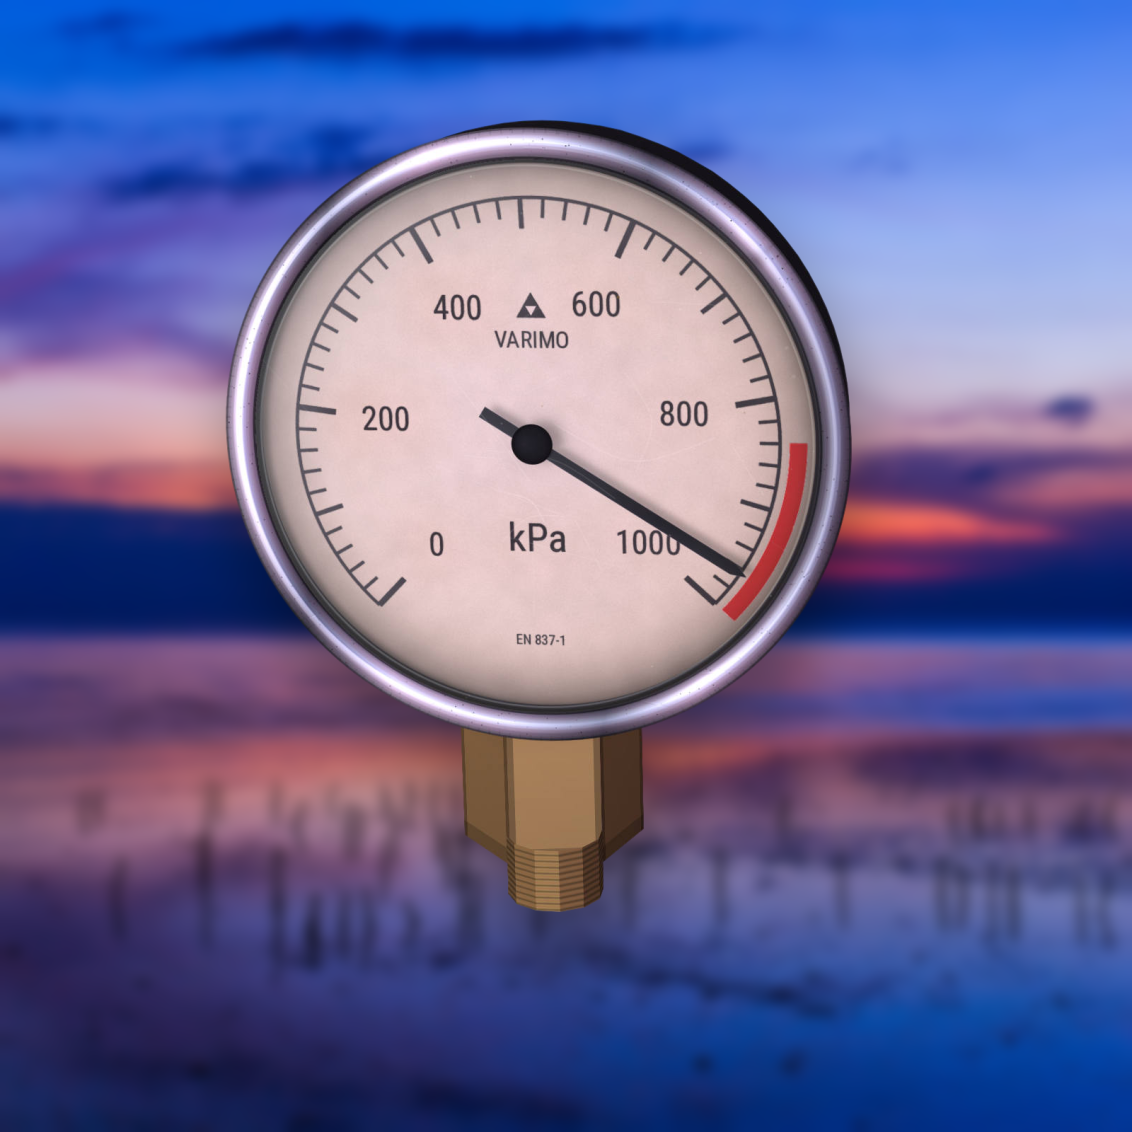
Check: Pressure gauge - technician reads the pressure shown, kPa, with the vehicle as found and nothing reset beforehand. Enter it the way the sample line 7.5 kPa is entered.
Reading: 960 kPa
